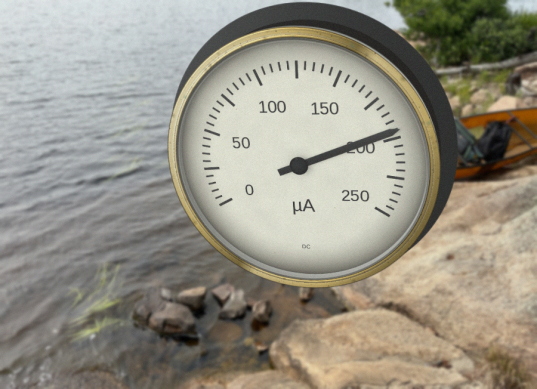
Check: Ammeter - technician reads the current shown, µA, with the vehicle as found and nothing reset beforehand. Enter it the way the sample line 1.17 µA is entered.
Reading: 195 µA
